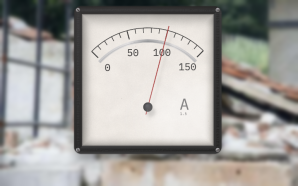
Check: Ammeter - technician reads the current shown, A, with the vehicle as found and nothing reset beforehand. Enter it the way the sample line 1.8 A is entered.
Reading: 100 A
